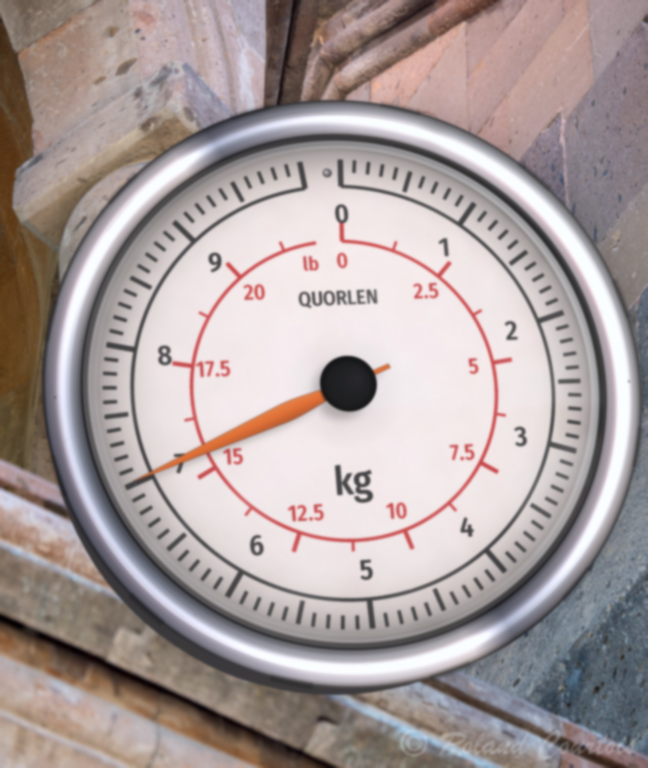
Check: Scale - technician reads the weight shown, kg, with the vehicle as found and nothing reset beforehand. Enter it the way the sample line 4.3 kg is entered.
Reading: 7 kg
